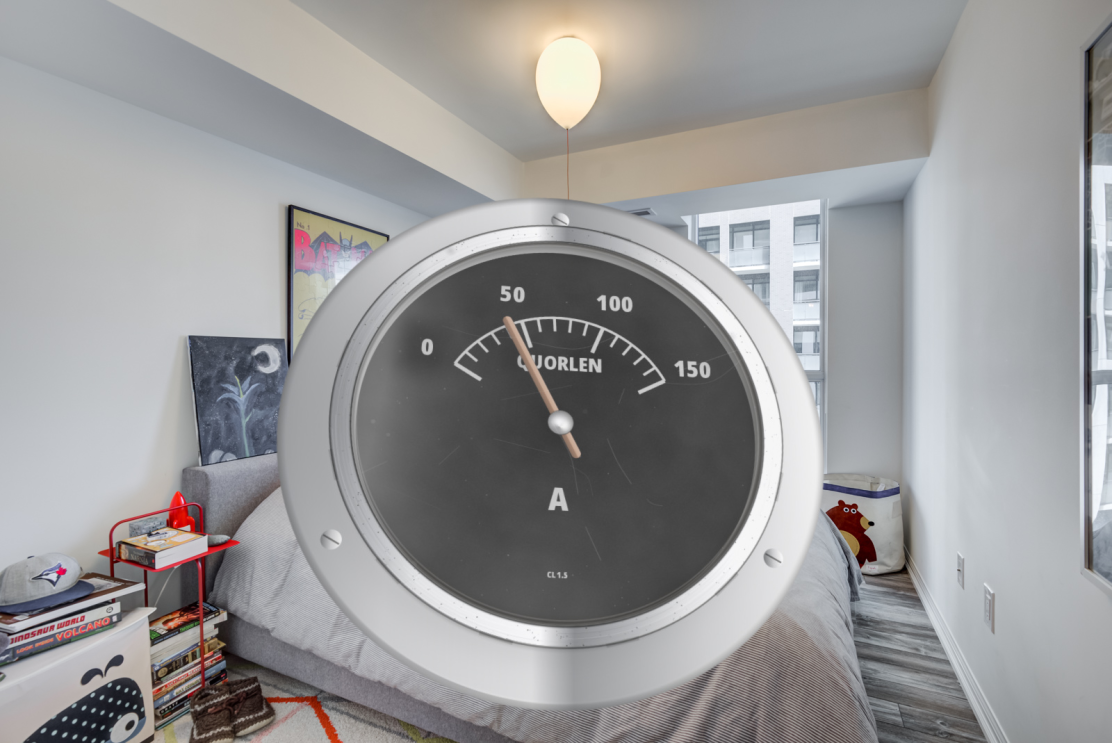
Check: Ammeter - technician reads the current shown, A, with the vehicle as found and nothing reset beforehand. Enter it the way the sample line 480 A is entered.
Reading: 40 A
